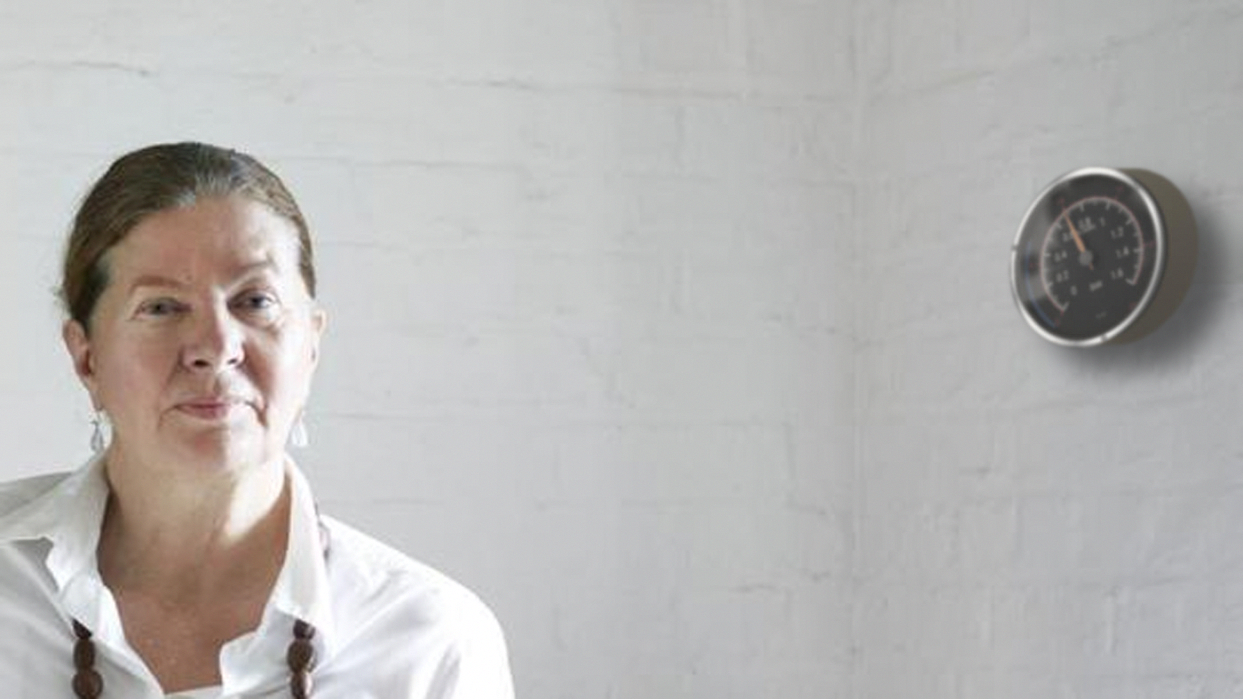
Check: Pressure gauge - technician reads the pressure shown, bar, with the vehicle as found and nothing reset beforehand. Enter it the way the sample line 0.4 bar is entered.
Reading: 0.7 bar
